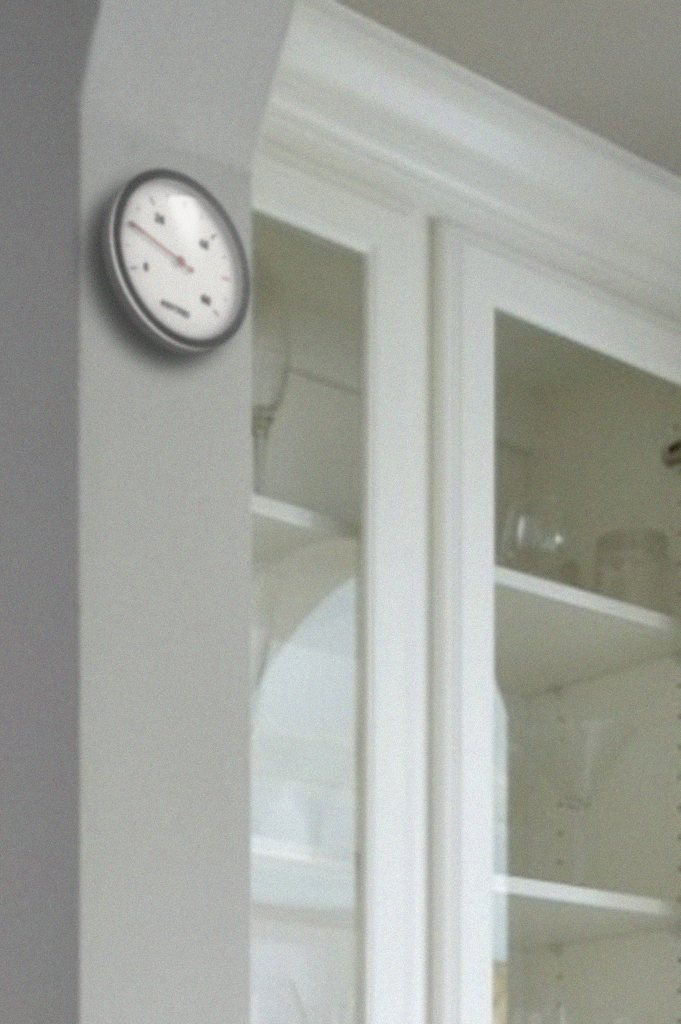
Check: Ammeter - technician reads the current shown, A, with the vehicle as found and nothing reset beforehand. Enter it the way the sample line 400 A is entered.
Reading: 10 A
